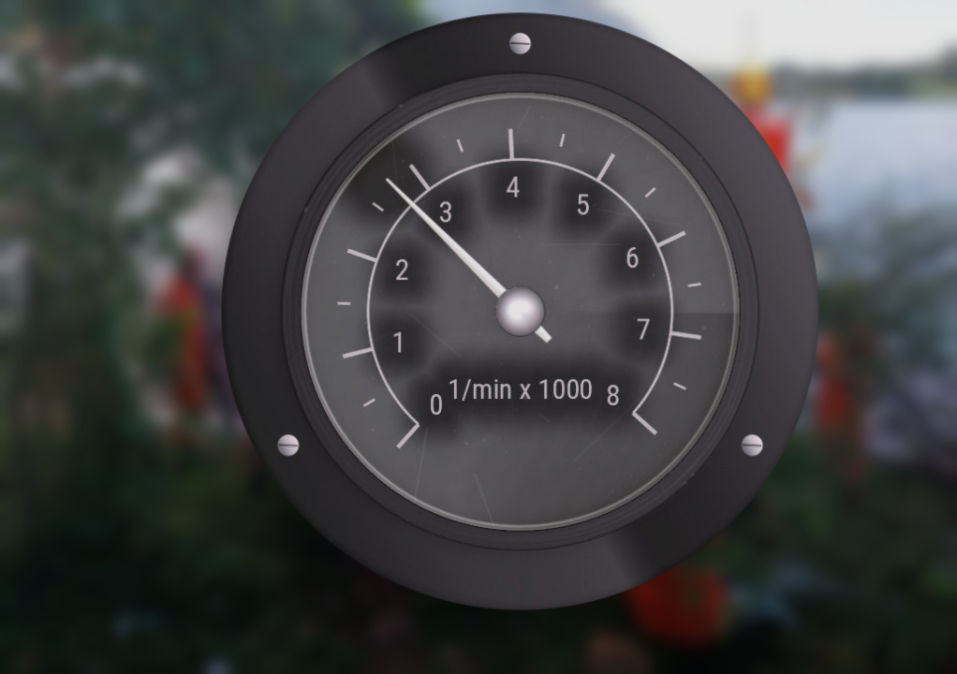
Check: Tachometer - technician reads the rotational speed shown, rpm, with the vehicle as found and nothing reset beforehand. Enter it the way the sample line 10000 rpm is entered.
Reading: 2750 rpm
